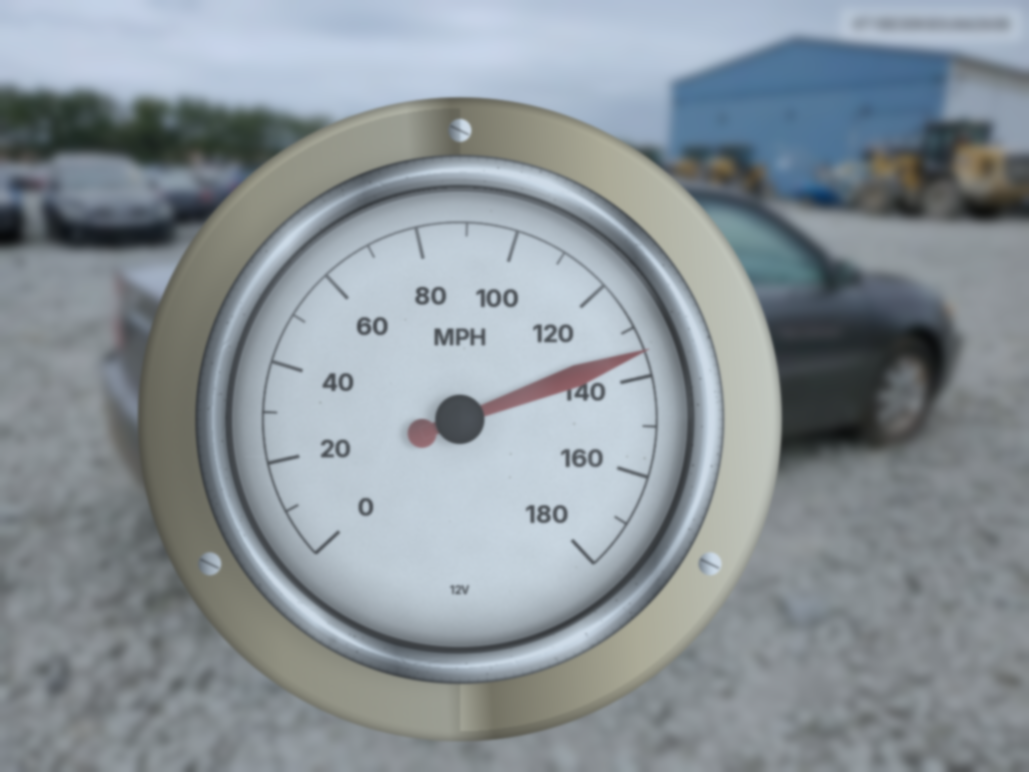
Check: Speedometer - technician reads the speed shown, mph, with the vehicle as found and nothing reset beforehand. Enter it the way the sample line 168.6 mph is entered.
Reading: 135 mph
